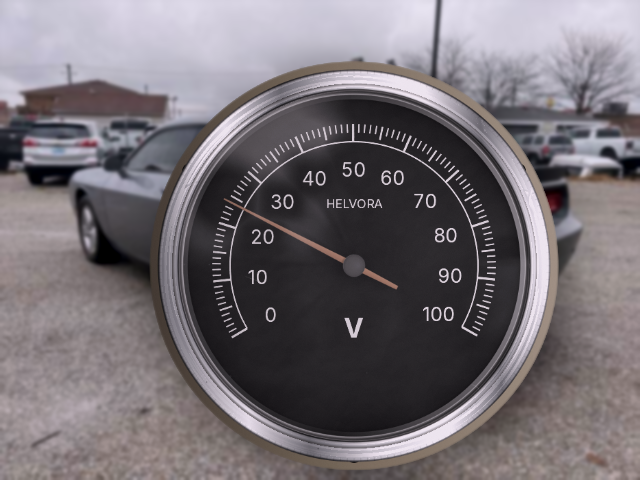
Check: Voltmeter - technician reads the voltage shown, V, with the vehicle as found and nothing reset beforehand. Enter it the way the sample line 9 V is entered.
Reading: 24 V
